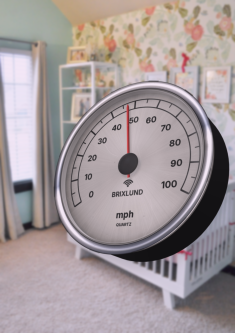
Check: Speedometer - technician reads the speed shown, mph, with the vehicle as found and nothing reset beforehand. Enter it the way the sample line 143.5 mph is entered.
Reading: 47.5 mph
